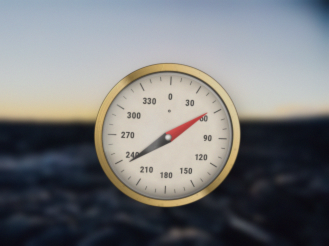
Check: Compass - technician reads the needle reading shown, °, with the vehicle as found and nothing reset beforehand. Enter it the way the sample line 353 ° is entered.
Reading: 55 °
